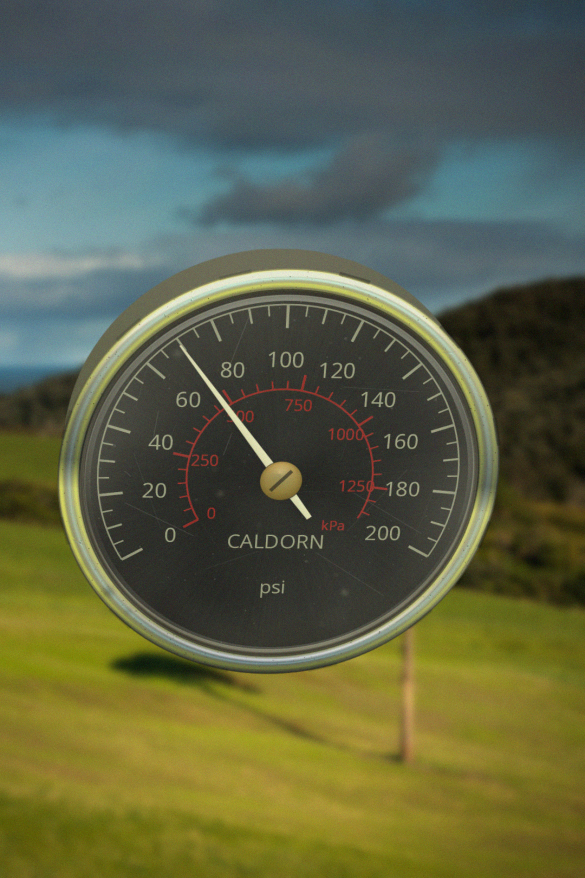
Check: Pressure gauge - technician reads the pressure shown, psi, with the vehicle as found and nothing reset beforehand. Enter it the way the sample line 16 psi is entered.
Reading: 70 psi
